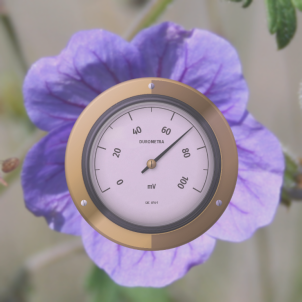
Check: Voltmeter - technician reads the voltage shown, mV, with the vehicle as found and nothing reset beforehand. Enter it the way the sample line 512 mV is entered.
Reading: 70 mV
